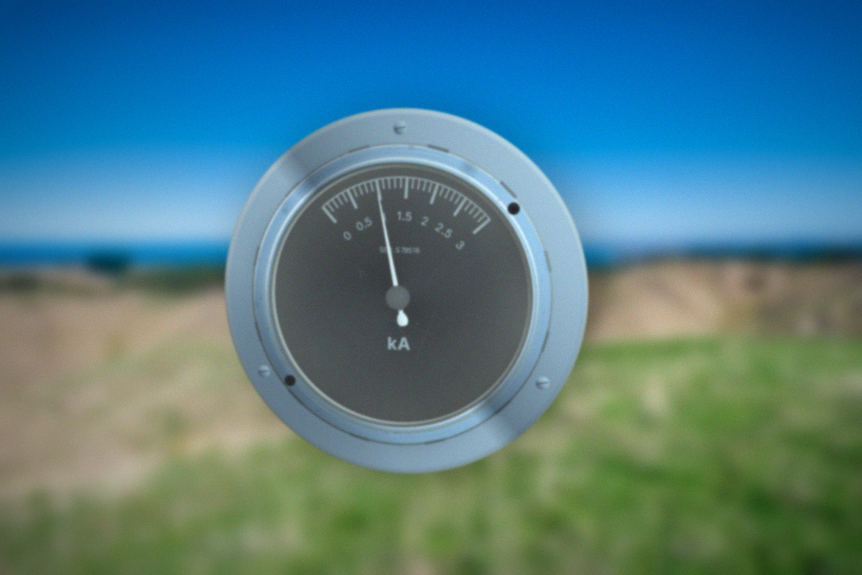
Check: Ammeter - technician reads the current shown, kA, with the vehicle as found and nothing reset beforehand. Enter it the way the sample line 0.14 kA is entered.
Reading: 1 kA
